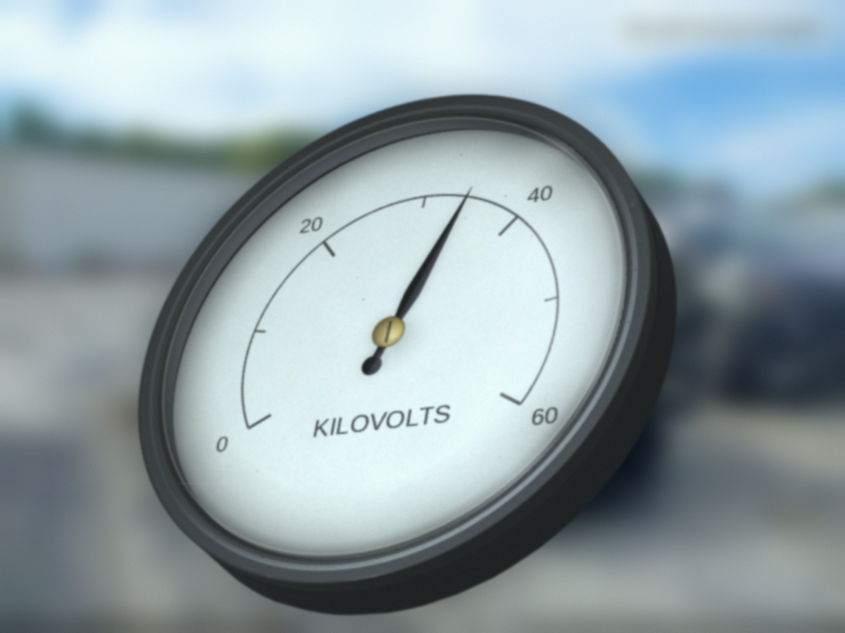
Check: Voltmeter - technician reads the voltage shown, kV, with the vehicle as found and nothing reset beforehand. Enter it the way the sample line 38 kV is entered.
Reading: 35 kV
